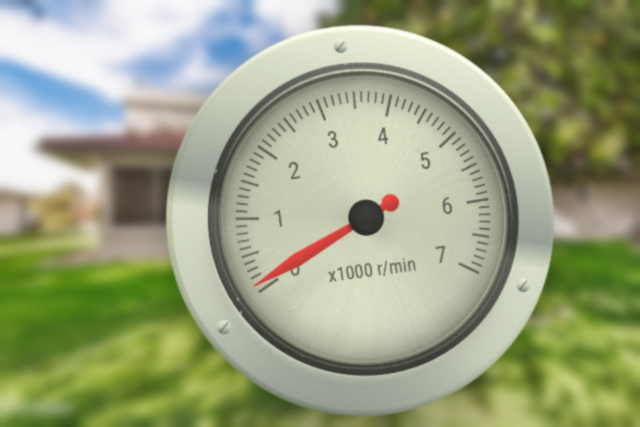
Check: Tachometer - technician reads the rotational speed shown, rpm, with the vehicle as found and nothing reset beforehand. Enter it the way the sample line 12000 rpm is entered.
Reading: 100 rpm
